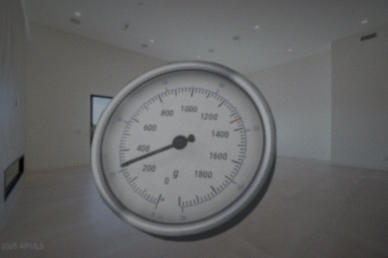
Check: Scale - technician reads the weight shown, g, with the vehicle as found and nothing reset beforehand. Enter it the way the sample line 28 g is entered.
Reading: 300 g
